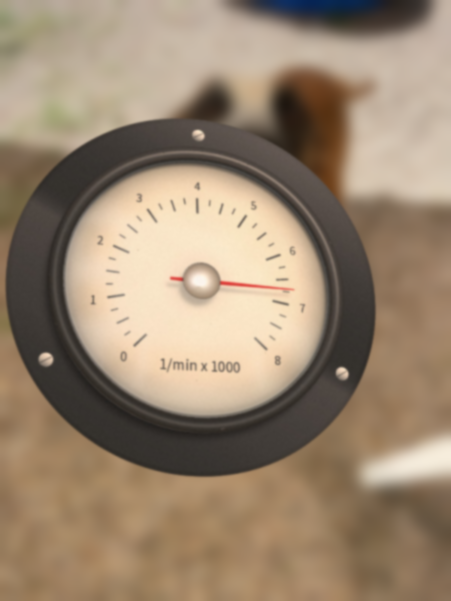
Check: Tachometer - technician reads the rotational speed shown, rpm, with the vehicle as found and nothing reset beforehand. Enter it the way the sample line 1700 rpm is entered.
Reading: 6750 rpm
